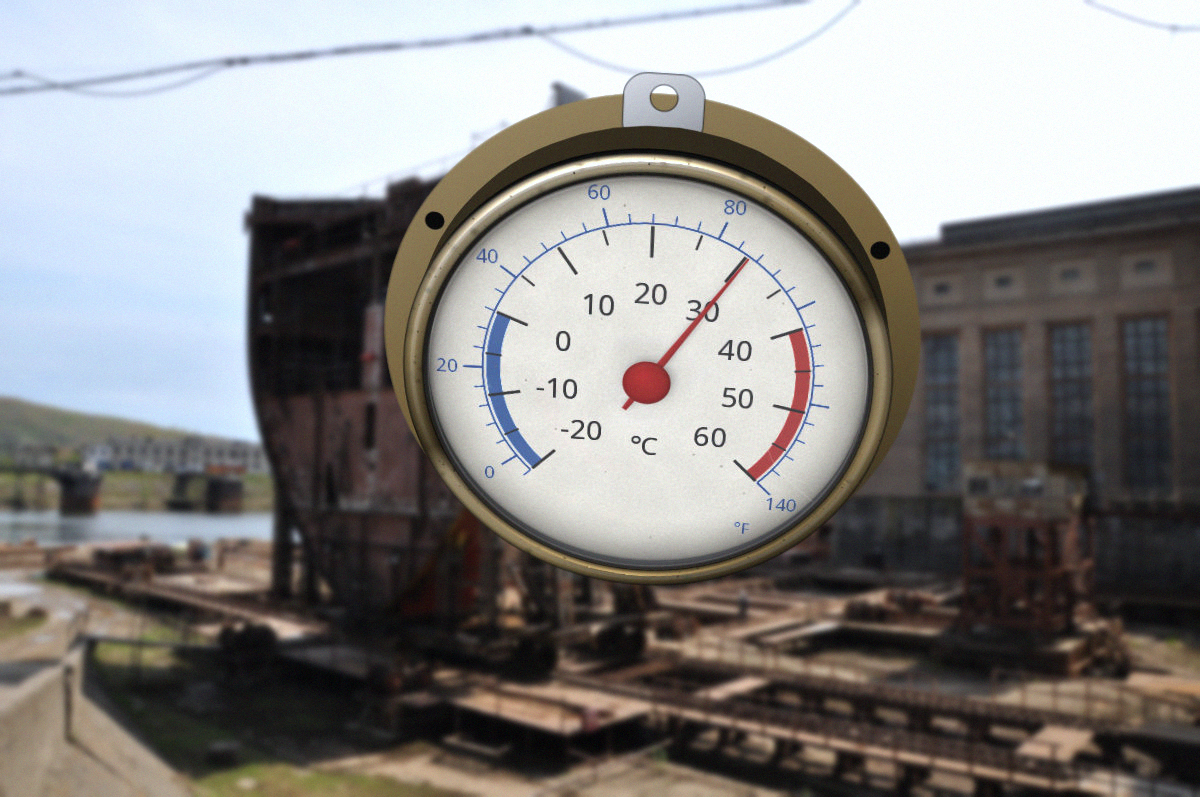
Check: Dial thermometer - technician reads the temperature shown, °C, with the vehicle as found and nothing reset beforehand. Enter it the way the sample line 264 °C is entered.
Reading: 30 °C
